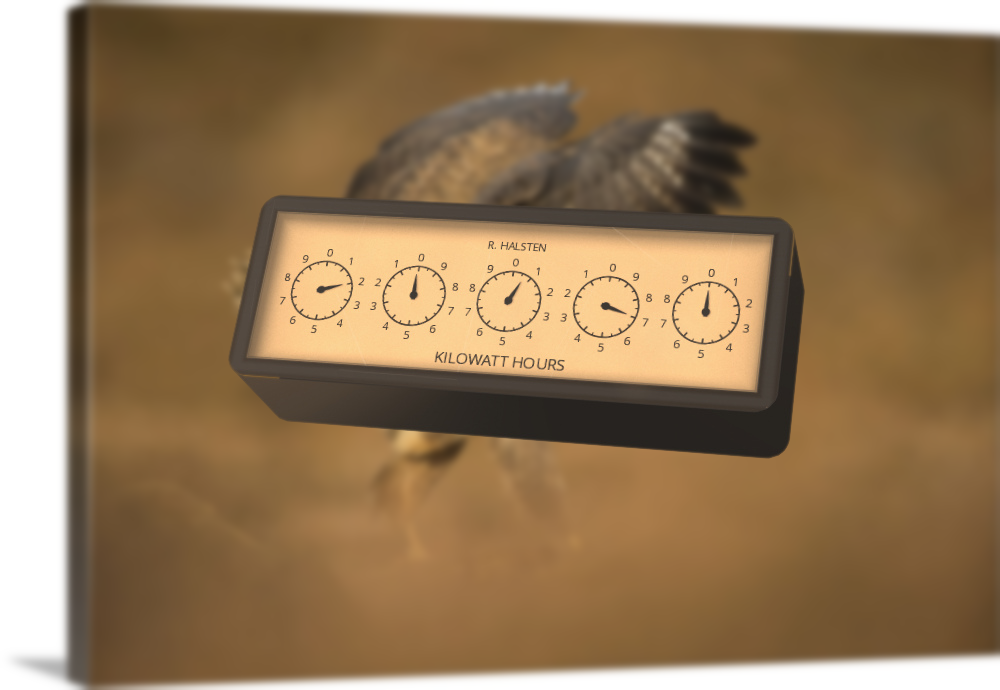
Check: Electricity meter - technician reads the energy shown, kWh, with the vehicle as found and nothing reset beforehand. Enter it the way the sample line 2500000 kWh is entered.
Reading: 20070 kWh
